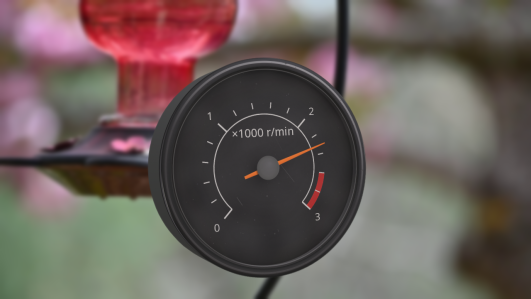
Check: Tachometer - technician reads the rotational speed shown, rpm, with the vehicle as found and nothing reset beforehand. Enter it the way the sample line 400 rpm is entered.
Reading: 2300 rpm
